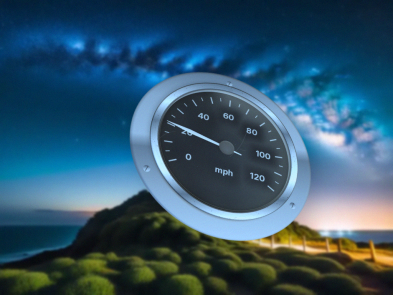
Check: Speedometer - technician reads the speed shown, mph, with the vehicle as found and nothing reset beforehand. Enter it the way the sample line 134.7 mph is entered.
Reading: 20 mph
